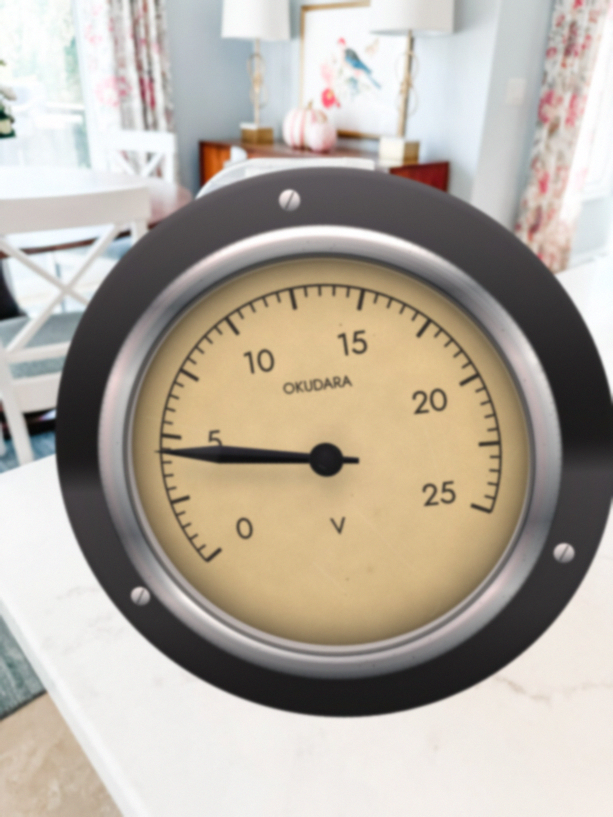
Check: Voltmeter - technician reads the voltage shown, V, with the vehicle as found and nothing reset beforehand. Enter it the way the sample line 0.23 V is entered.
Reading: 4.5 V
